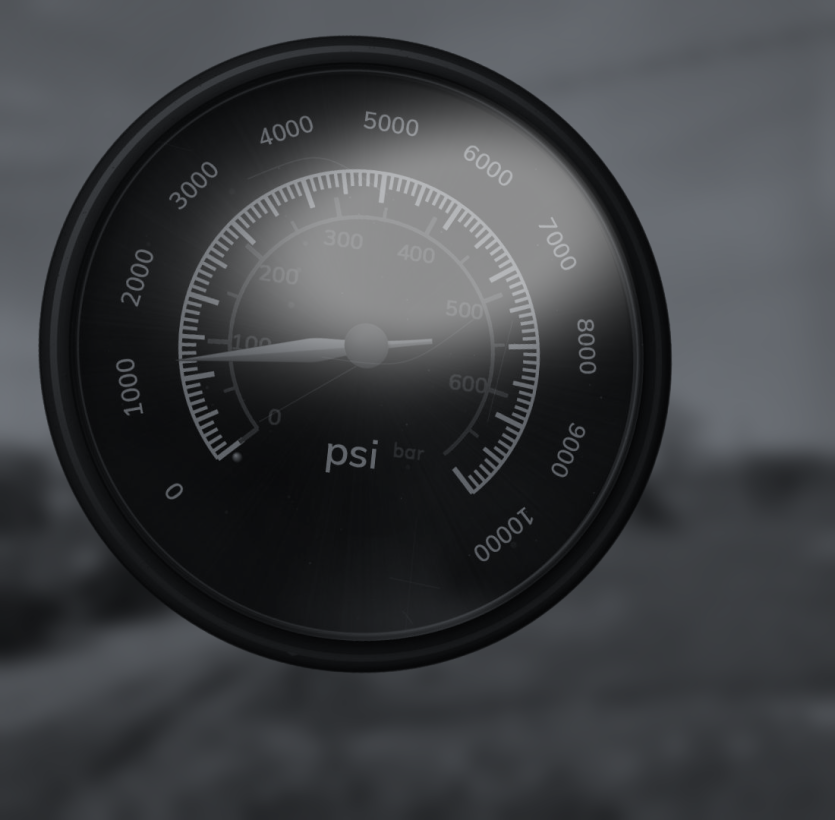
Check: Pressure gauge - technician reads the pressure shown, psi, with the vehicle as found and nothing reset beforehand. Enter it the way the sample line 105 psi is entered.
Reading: 1200 psi
